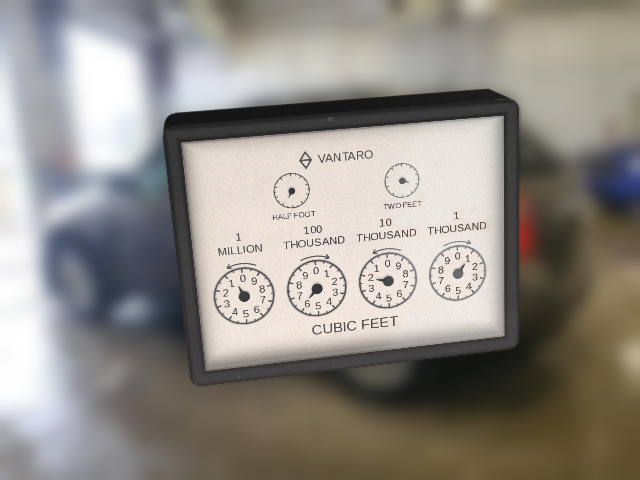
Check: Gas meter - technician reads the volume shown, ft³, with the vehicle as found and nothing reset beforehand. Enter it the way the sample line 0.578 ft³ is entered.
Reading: 62100 ft³
